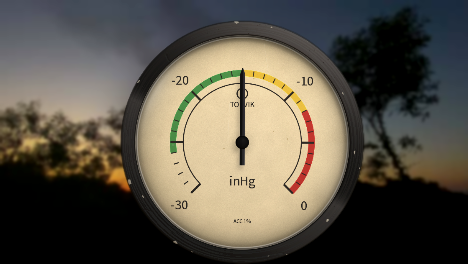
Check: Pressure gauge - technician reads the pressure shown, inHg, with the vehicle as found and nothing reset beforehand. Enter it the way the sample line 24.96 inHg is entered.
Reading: -15 inHg
